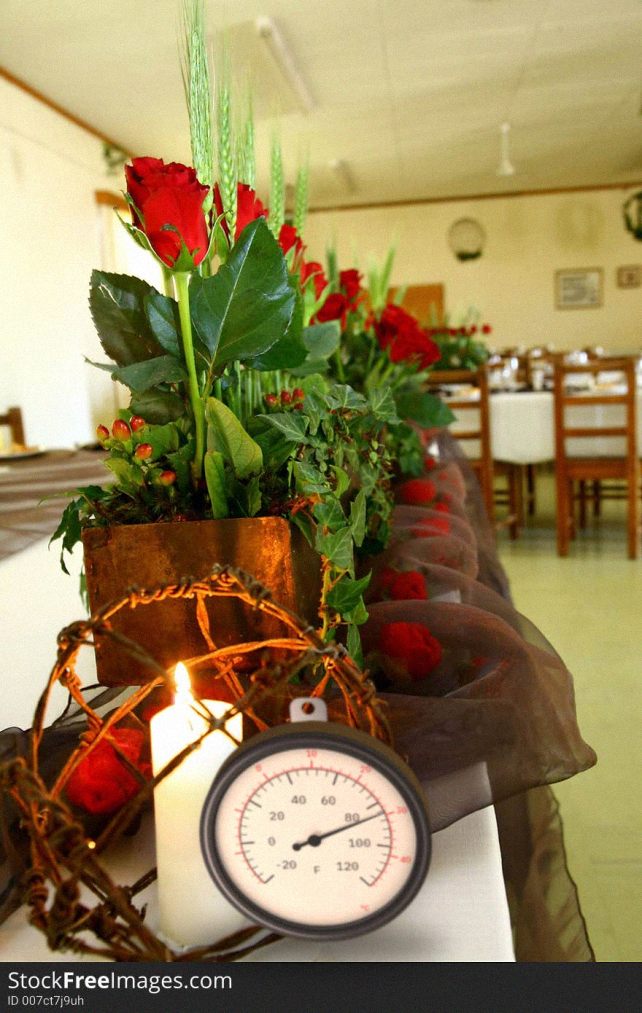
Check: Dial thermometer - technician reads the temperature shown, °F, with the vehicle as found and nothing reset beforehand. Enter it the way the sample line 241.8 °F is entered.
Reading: 84 °F
